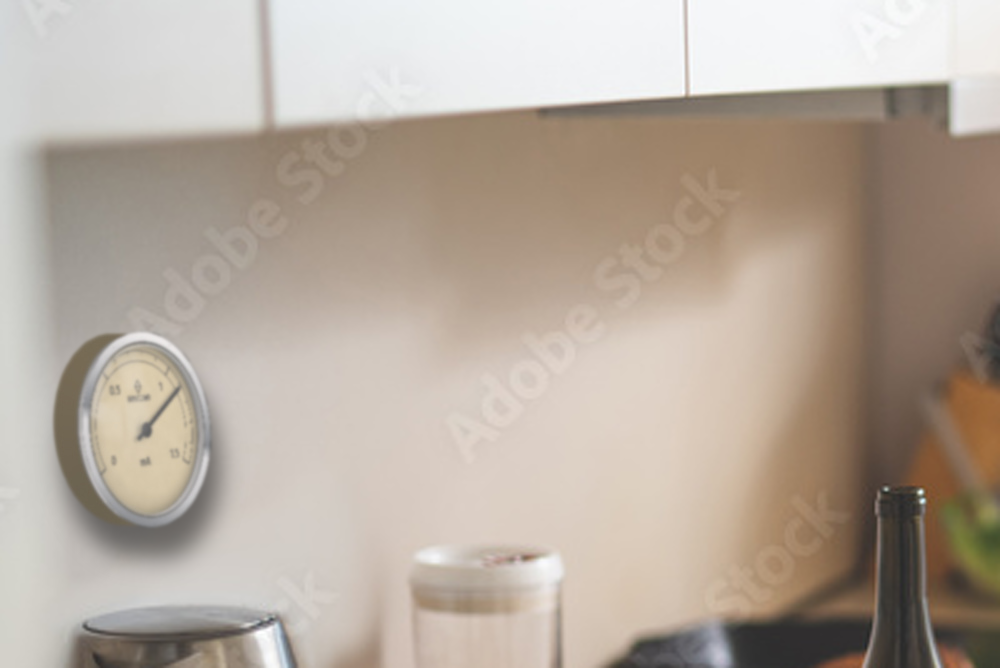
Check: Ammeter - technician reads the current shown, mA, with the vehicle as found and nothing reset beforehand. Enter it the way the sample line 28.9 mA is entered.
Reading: 1.1 mA
